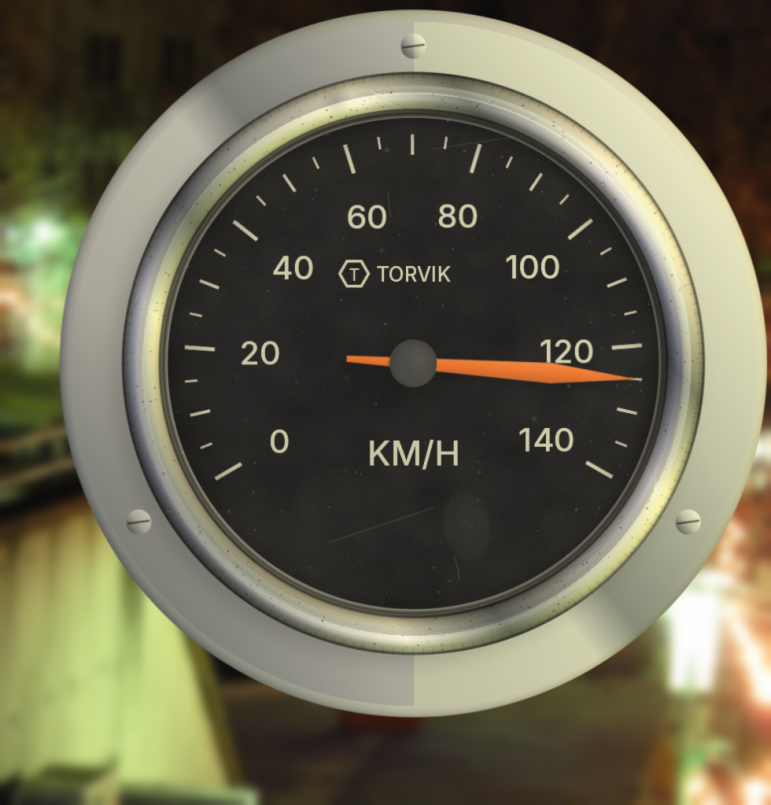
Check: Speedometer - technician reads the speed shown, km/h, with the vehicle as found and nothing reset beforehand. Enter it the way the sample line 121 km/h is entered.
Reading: 125 km/h
